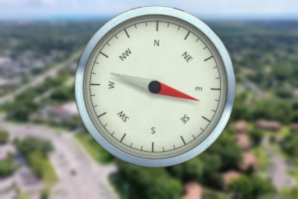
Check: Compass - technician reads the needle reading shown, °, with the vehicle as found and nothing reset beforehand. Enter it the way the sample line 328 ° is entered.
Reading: 105 °
